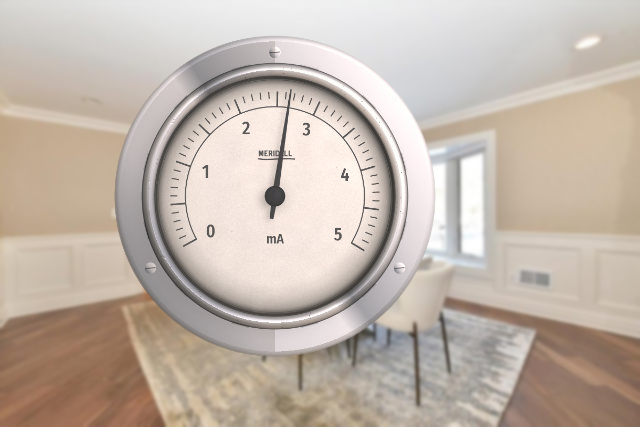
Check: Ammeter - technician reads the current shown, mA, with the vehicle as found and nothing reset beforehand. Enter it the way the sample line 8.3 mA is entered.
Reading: 2.65 mA
